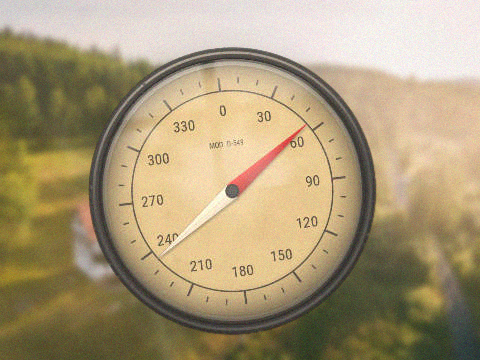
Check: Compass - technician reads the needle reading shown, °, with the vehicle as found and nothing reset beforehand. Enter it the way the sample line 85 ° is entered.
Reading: 55 °
